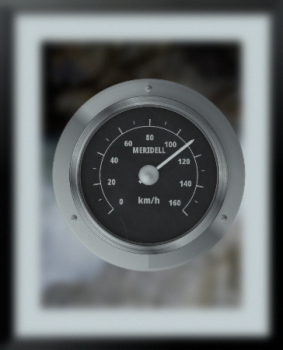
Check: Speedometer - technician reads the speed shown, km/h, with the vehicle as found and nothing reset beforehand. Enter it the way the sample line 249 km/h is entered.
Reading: 110 km/h
